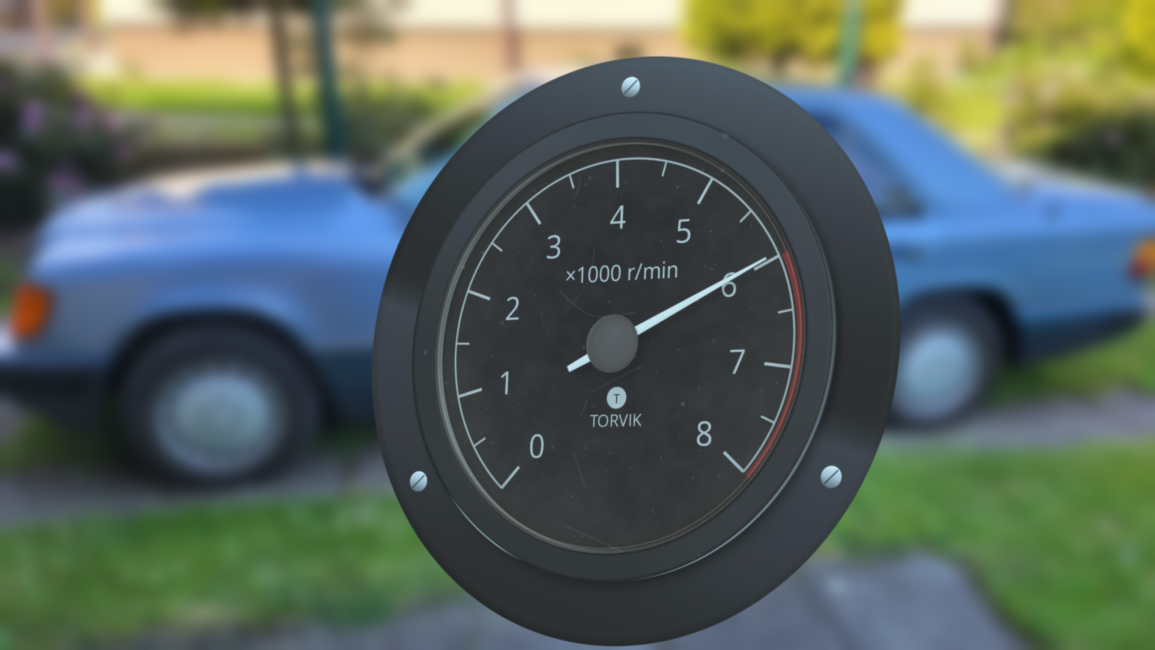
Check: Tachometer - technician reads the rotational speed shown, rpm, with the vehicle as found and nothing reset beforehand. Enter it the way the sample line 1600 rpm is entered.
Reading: 6000 rpm
